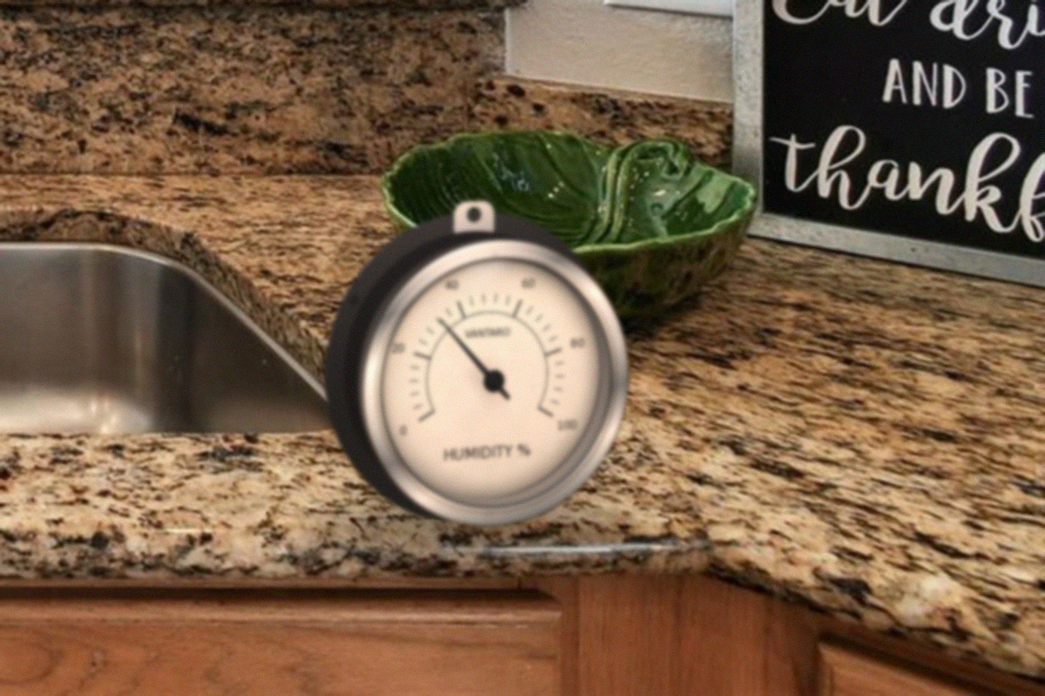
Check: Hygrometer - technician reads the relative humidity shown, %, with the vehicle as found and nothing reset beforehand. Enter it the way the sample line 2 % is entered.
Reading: 32 %
